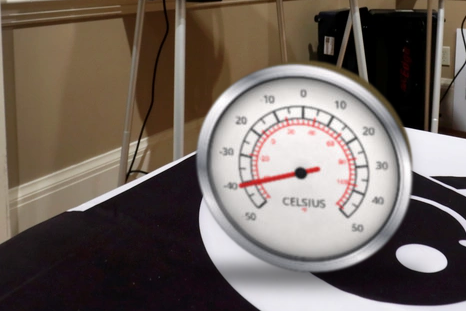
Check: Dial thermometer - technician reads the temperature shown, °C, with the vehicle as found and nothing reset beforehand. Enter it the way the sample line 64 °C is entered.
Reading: -40 °C
